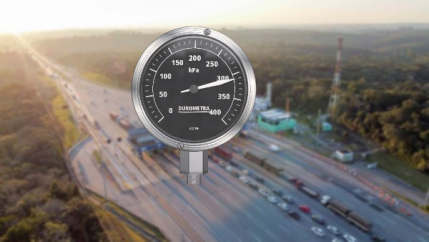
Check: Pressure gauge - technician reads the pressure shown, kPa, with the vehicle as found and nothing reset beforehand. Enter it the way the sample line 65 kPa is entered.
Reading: 310 kPa
